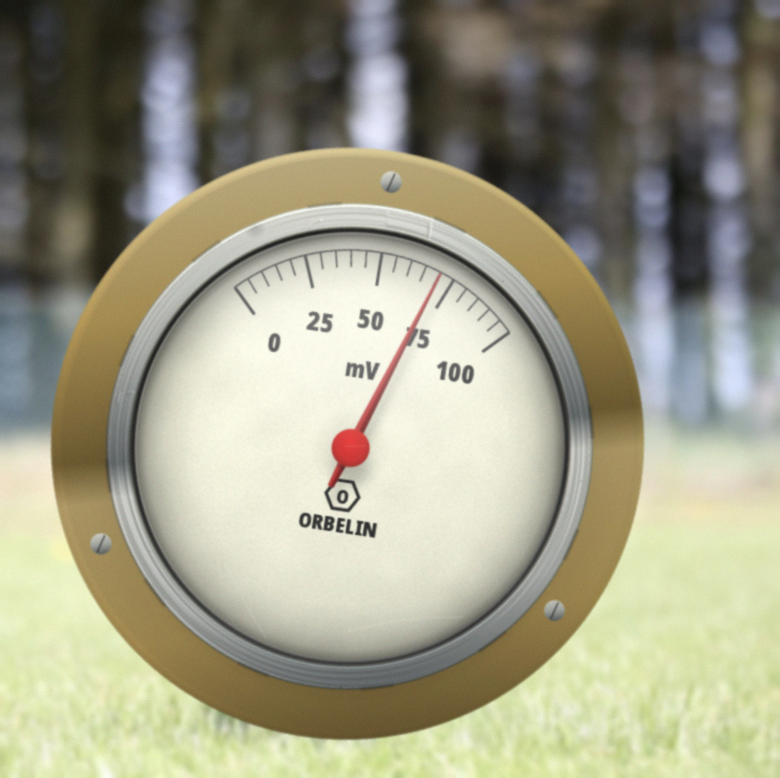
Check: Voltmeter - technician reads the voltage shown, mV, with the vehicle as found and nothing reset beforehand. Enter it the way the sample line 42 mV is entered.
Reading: 70 mV
